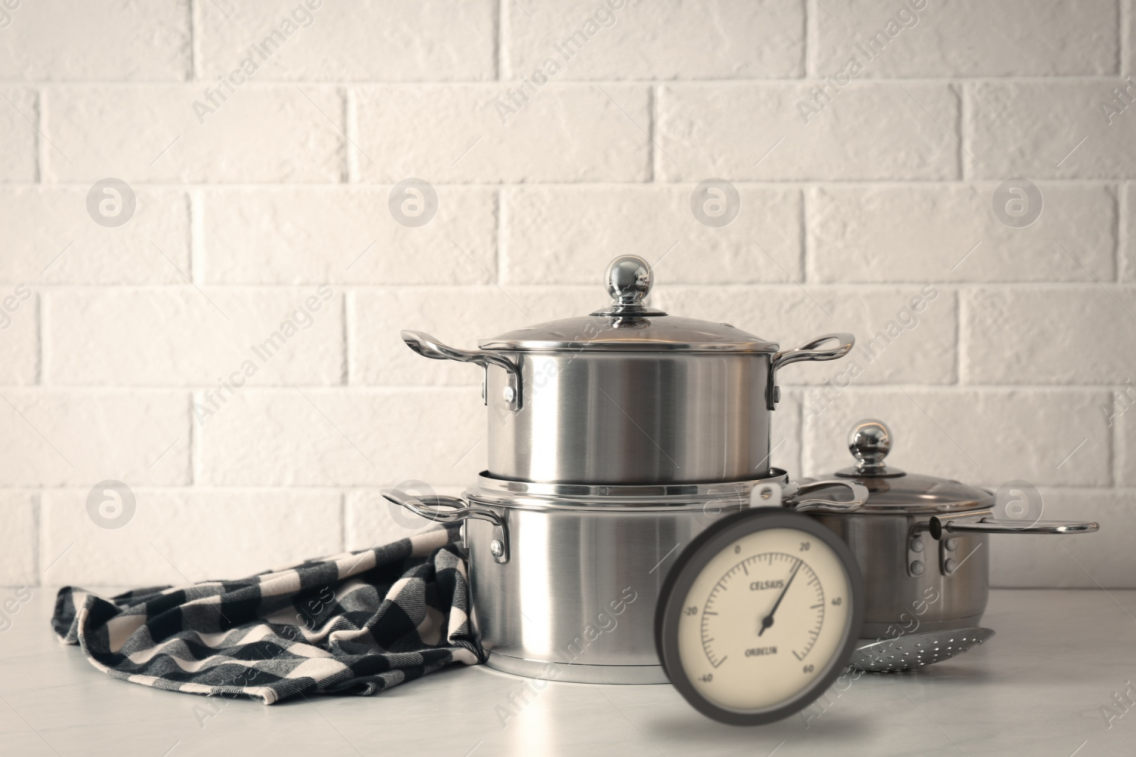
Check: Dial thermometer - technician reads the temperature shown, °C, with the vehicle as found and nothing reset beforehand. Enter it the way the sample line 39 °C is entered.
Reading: 20 °C
